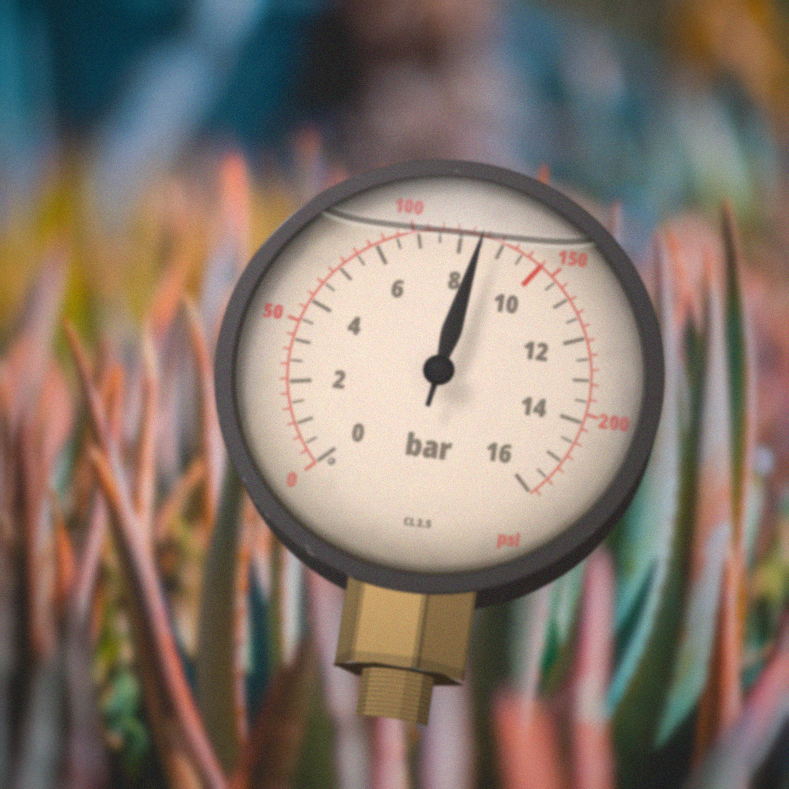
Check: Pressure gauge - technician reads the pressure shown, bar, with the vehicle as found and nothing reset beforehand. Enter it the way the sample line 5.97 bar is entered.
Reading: 8.5 bar
